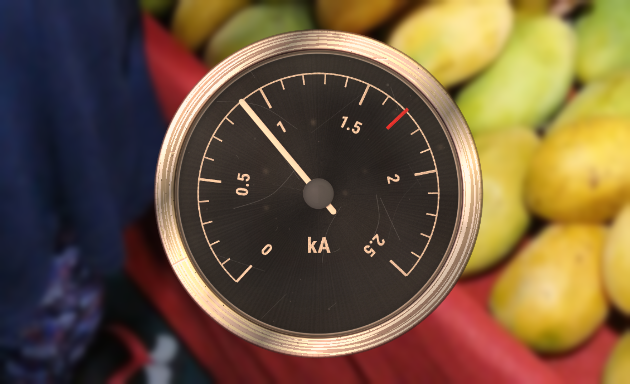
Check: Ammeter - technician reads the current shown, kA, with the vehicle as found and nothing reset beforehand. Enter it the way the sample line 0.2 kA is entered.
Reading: 0.9 kA
